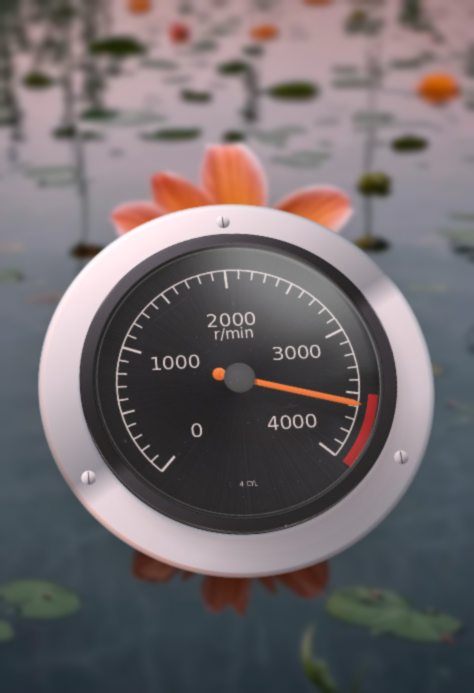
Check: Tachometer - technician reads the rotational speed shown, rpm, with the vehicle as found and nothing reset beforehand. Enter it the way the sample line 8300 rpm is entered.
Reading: 3600 rpm
